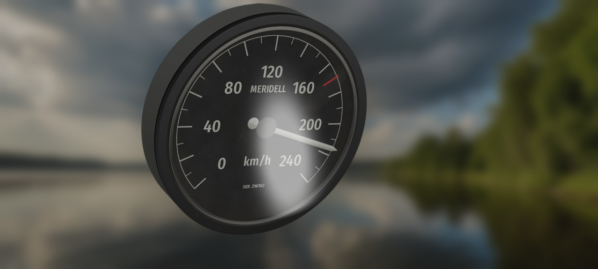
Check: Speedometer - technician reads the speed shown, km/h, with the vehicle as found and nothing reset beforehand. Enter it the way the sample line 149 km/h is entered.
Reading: 215 km/h
